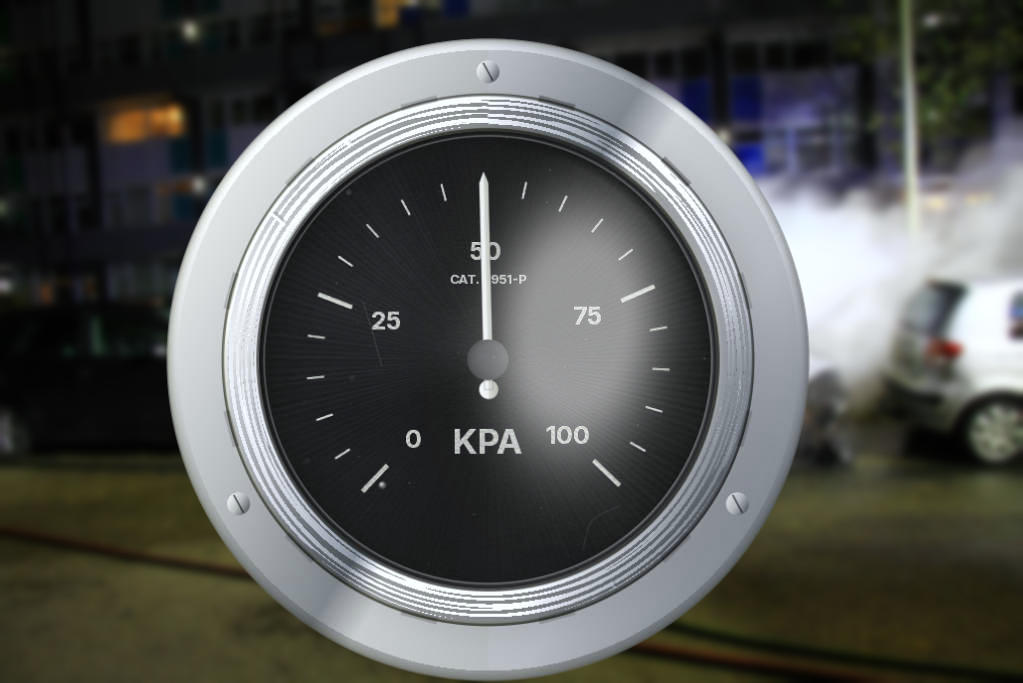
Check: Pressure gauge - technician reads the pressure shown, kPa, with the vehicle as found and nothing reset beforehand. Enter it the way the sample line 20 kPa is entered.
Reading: 50 kPa
